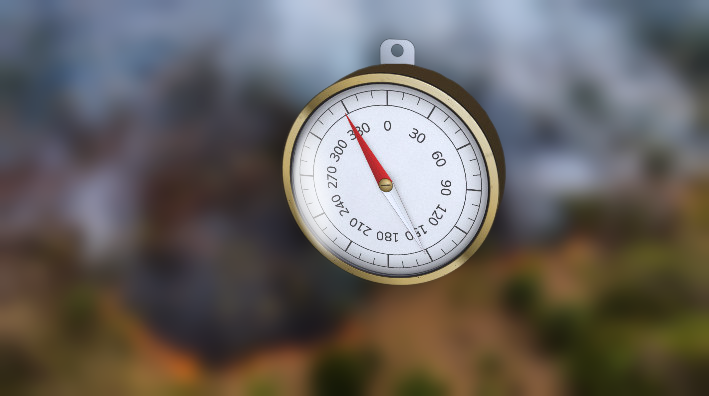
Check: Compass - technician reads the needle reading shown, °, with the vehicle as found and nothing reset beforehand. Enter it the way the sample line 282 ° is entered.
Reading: 330 °
